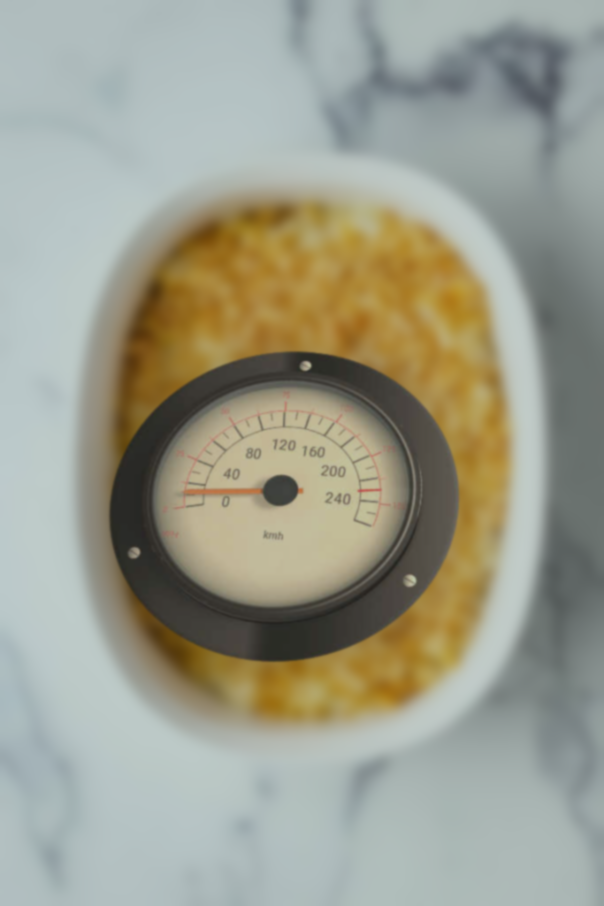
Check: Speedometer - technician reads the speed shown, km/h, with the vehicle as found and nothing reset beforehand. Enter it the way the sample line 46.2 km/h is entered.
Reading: 10 km/h
